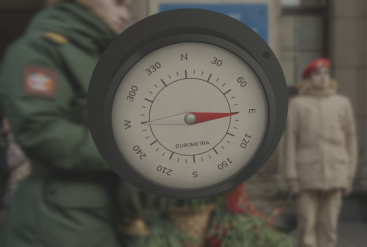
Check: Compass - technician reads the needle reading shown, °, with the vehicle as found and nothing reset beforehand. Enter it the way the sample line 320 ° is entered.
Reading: 90 °
